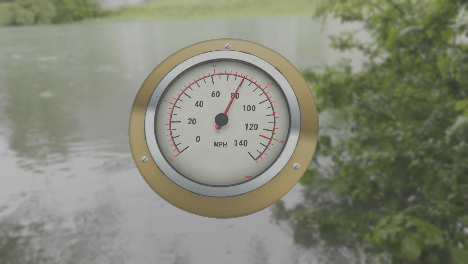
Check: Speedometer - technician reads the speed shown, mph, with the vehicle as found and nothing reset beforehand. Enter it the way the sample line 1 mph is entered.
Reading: 80 mph
